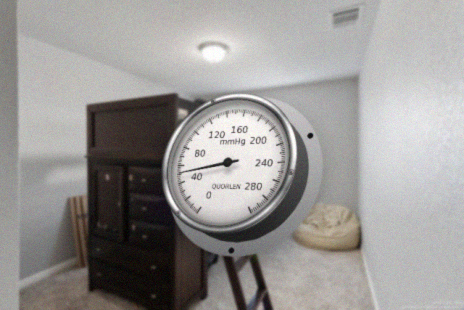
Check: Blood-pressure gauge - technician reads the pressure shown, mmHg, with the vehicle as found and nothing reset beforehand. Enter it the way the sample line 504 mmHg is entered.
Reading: 50 mmHg
